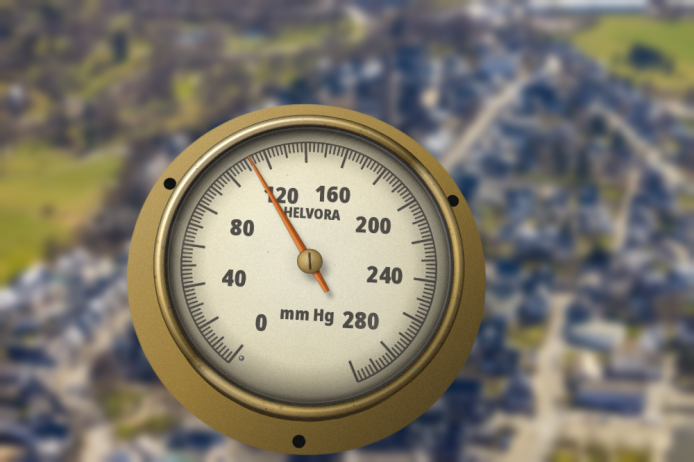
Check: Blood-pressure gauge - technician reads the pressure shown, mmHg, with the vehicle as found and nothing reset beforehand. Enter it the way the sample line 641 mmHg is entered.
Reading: 112 mmHg
